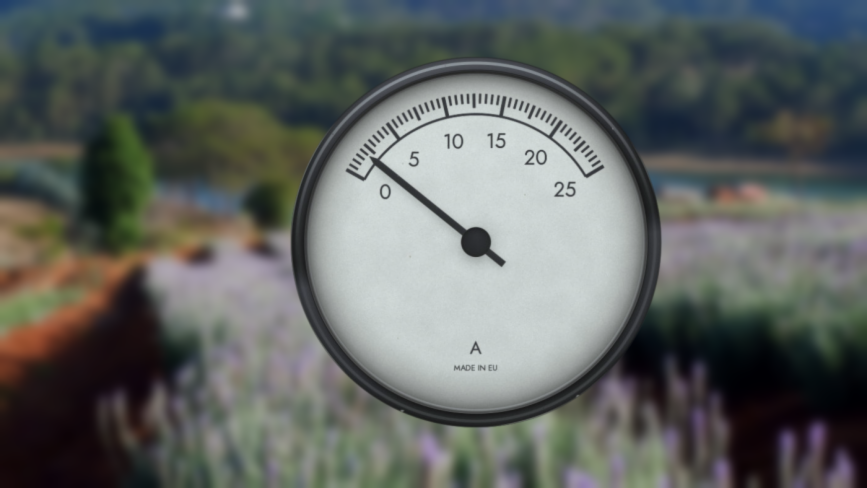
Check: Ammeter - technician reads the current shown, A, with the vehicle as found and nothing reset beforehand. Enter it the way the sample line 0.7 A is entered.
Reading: 2 A
